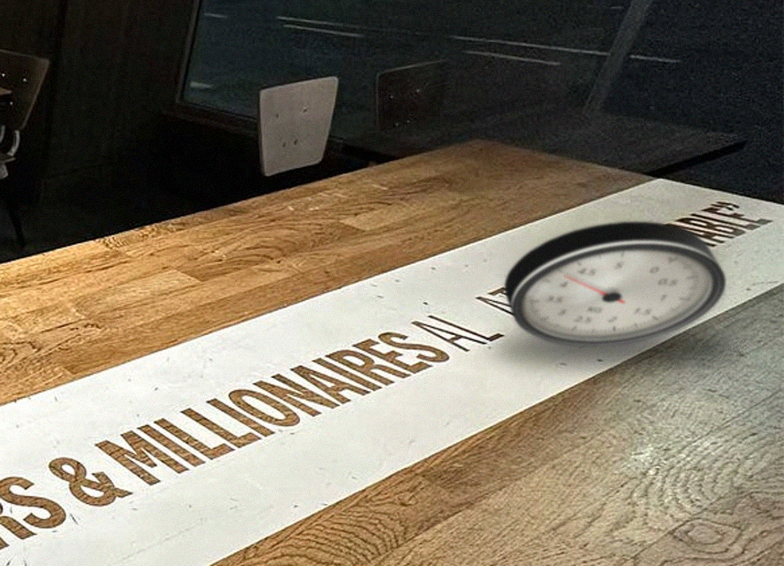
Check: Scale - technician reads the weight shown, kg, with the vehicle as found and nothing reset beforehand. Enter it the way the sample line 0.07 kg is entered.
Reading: 4.25 kg
